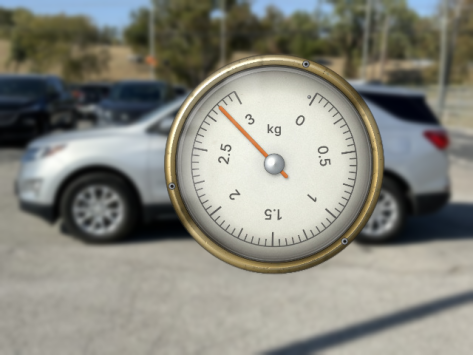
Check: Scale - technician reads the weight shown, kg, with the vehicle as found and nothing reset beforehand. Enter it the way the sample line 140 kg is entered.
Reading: 2.85 kg
